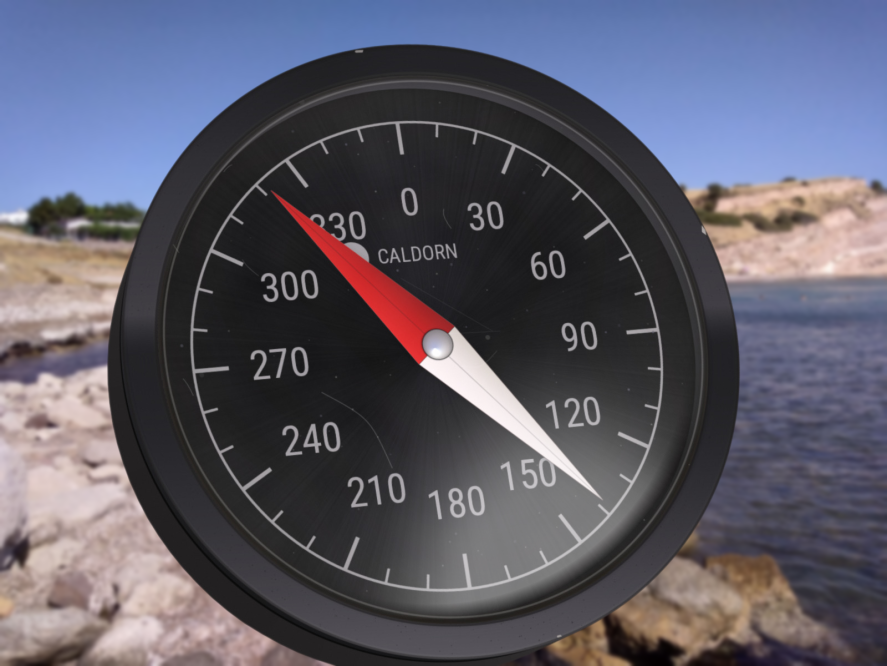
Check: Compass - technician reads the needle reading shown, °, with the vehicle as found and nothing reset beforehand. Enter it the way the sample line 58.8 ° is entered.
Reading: 320 °
